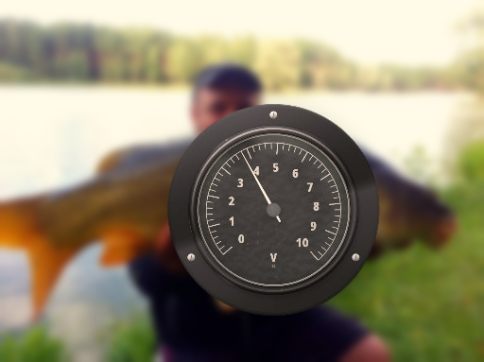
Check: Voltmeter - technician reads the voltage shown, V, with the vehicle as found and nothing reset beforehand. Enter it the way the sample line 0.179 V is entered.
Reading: 3.8 V
